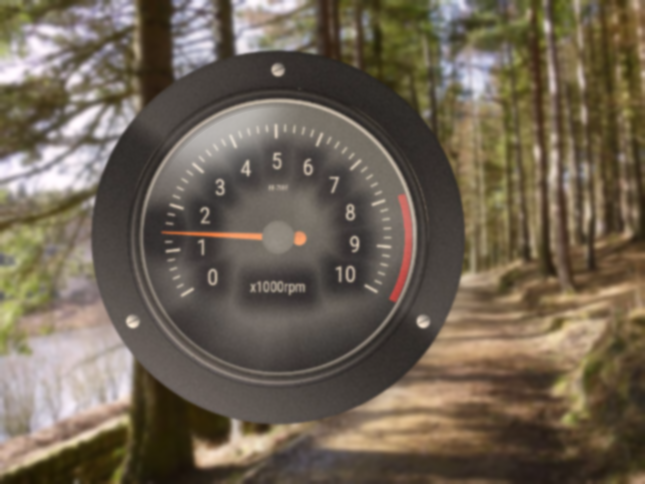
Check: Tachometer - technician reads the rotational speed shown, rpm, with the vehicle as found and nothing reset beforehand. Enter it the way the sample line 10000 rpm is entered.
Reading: 1400 rpm
